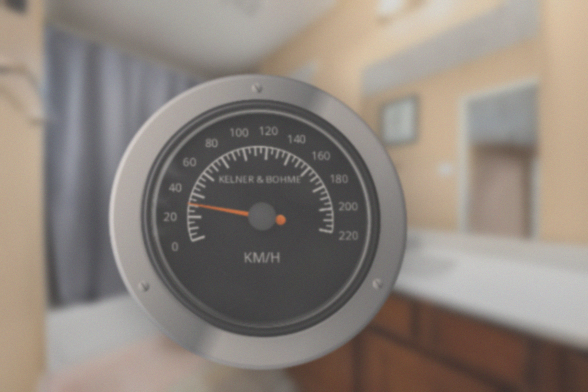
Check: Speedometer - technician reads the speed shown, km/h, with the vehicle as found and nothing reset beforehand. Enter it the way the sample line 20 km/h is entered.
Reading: 30 km/h
